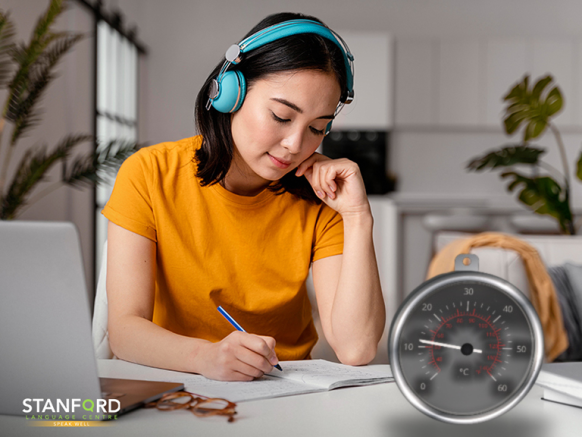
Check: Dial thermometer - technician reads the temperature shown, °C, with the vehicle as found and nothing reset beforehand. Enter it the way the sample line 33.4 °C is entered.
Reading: 12 °C
